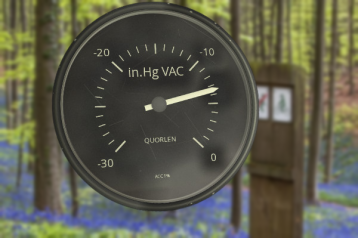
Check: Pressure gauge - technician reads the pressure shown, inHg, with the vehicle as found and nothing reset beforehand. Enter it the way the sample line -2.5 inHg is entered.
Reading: -6.5 inHg
